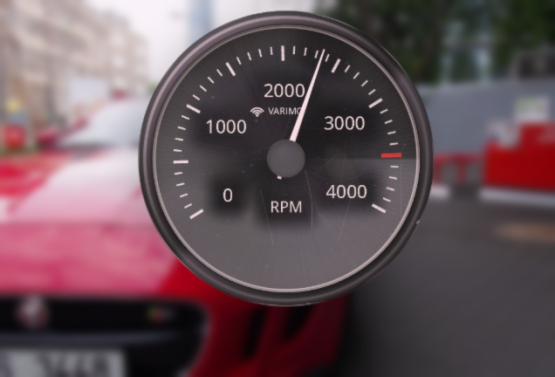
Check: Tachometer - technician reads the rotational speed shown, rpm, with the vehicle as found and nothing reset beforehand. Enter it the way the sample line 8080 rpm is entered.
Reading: 2350 rpm
